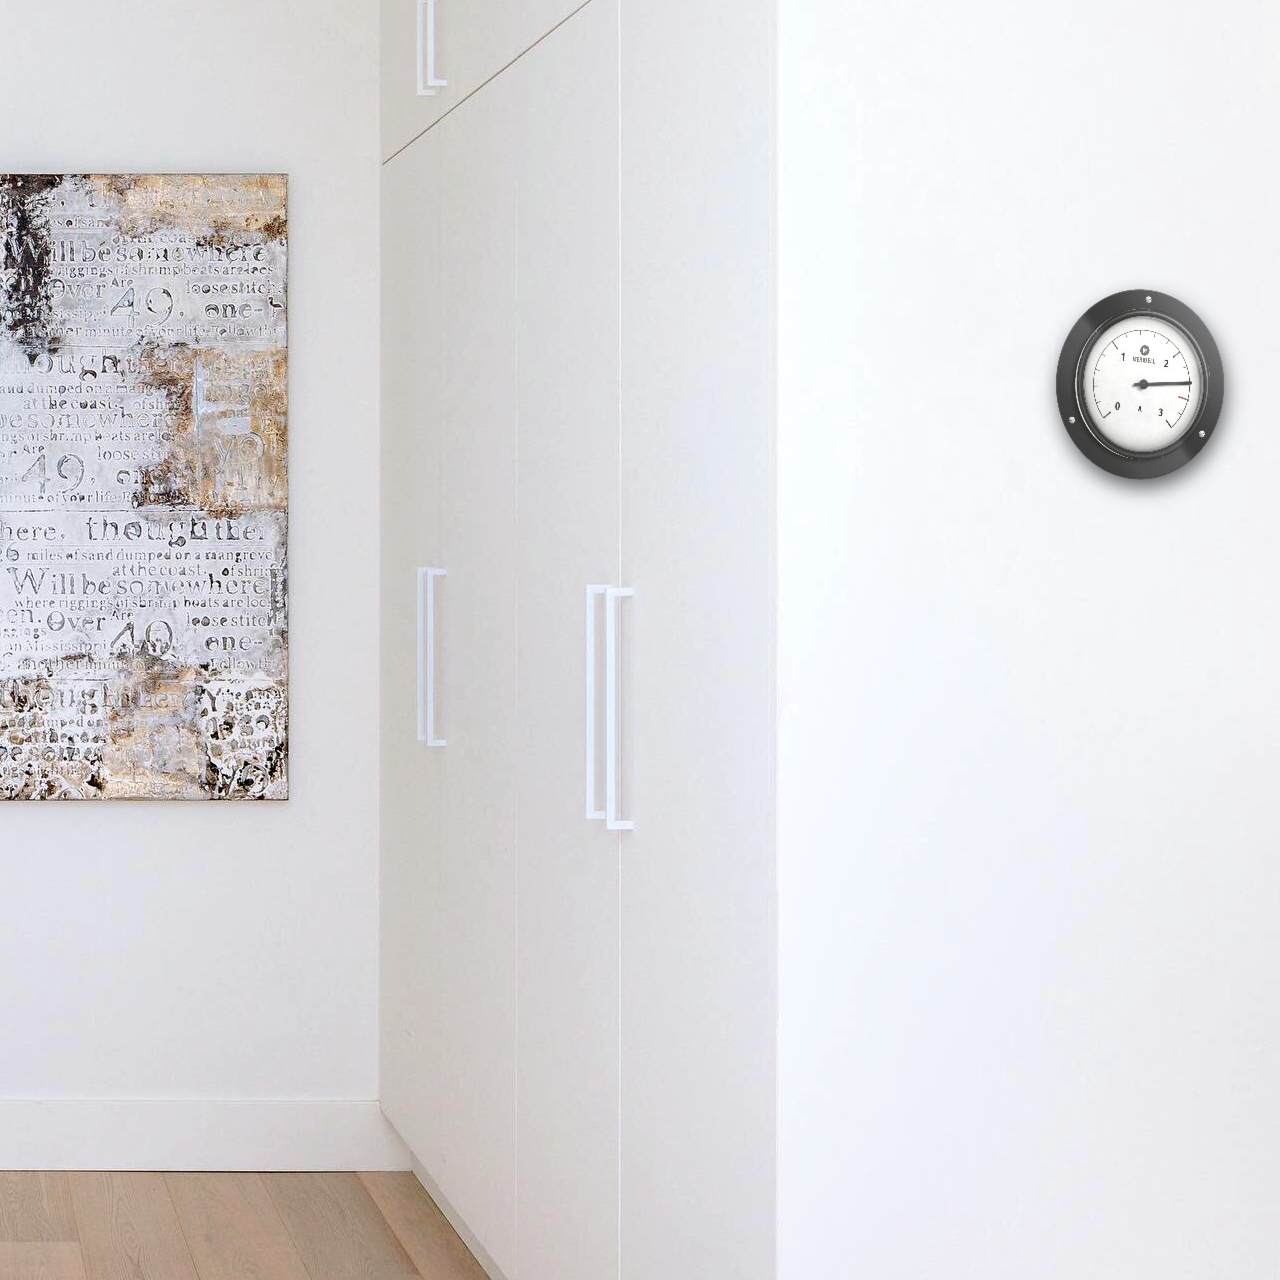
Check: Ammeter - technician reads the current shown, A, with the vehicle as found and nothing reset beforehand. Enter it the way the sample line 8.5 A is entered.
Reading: 2.4 A
